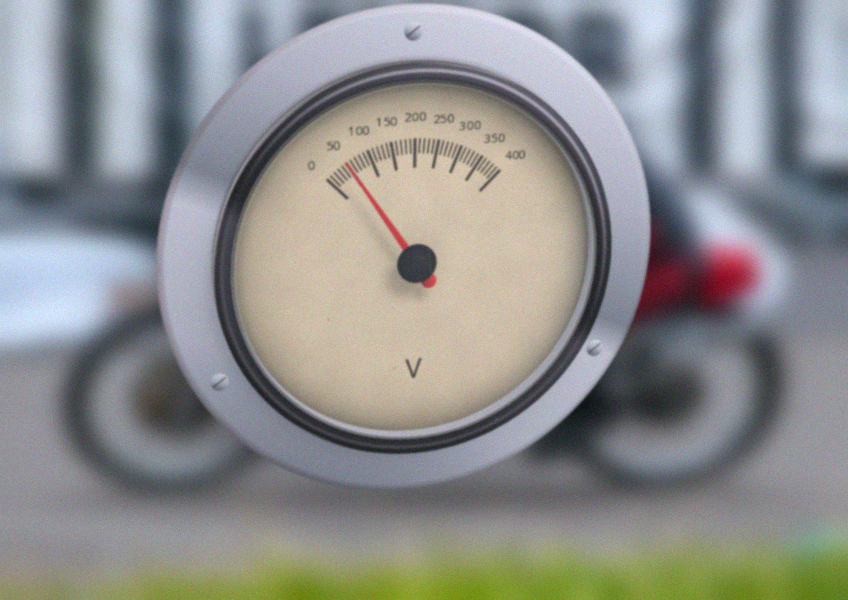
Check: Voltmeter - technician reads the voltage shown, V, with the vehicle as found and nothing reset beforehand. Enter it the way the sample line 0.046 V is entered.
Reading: 50 V
